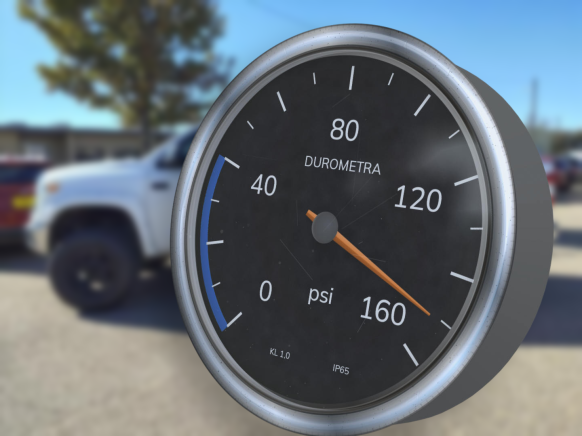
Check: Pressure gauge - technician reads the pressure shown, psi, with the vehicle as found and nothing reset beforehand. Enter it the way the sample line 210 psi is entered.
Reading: 150 psi
